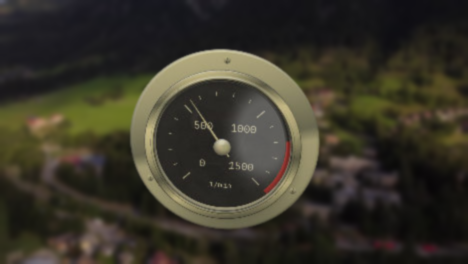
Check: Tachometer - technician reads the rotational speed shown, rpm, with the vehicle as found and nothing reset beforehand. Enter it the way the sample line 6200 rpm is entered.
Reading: 550 rpm
